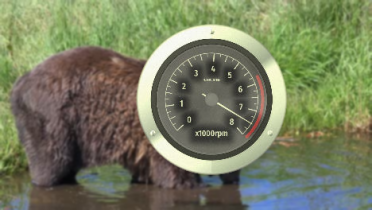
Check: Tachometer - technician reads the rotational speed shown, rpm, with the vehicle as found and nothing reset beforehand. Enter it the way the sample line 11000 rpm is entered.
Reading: 7500 rpm
